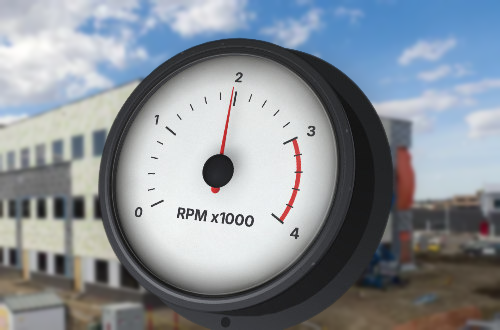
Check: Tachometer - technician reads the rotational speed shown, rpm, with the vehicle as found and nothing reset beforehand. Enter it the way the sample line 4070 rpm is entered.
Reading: 2000 rpm
